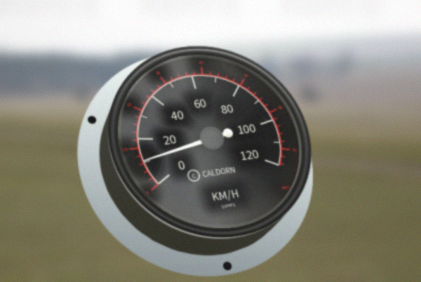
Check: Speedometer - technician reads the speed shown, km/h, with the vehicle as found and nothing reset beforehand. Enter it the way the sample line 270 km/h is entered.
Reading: 10 km/h
